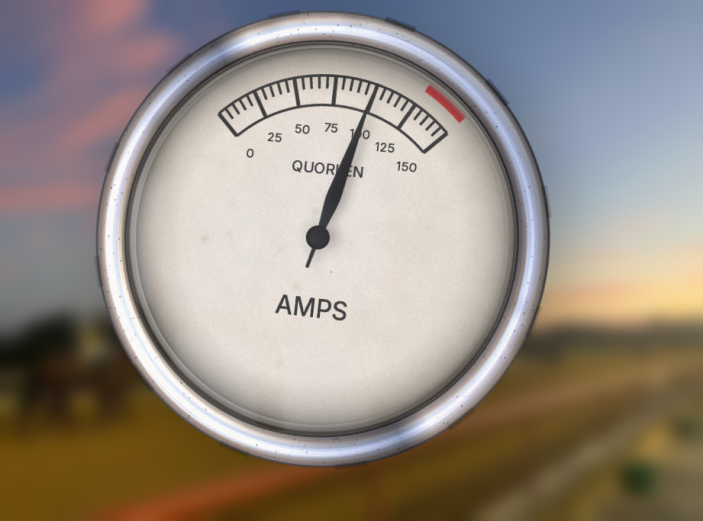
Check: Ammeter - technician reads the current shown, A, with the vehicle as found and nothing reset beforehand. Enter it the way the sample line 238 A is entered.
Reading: 100 A
